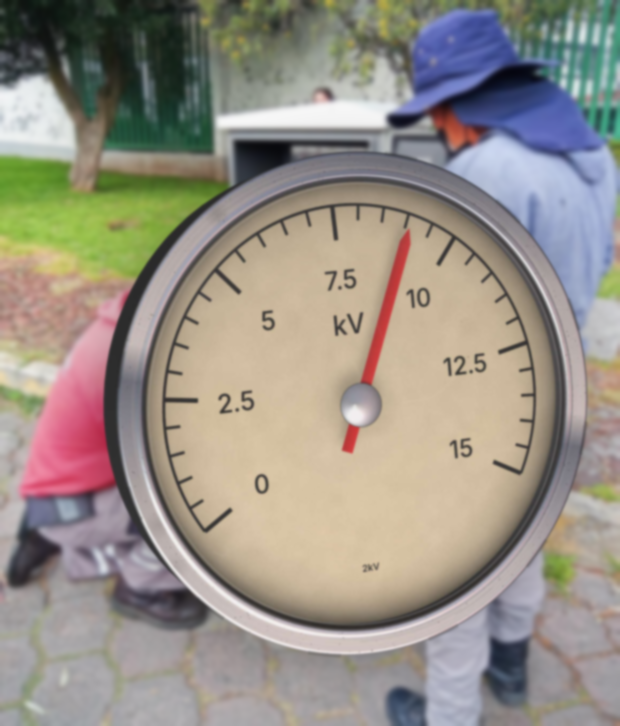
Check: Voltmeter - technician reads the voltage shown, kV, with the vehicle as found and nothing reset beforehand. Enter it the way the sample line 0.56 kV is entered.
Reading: 9 kV
